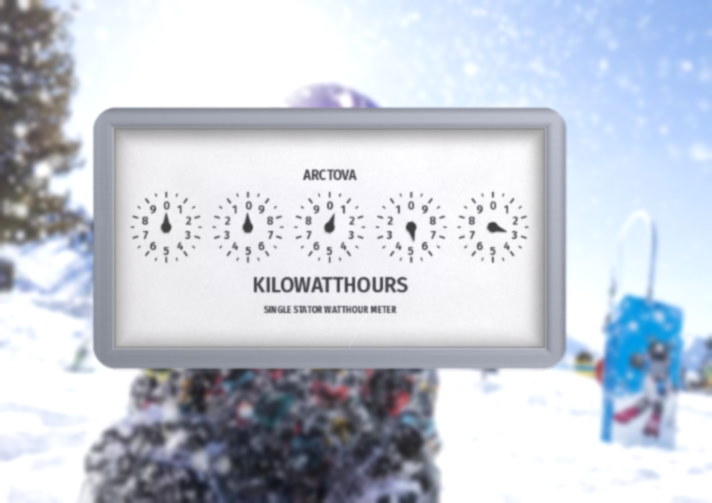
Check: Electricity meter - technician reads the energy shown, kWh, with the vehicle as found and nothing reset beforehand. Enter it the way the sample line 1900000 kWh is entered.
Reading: 53 kWh
